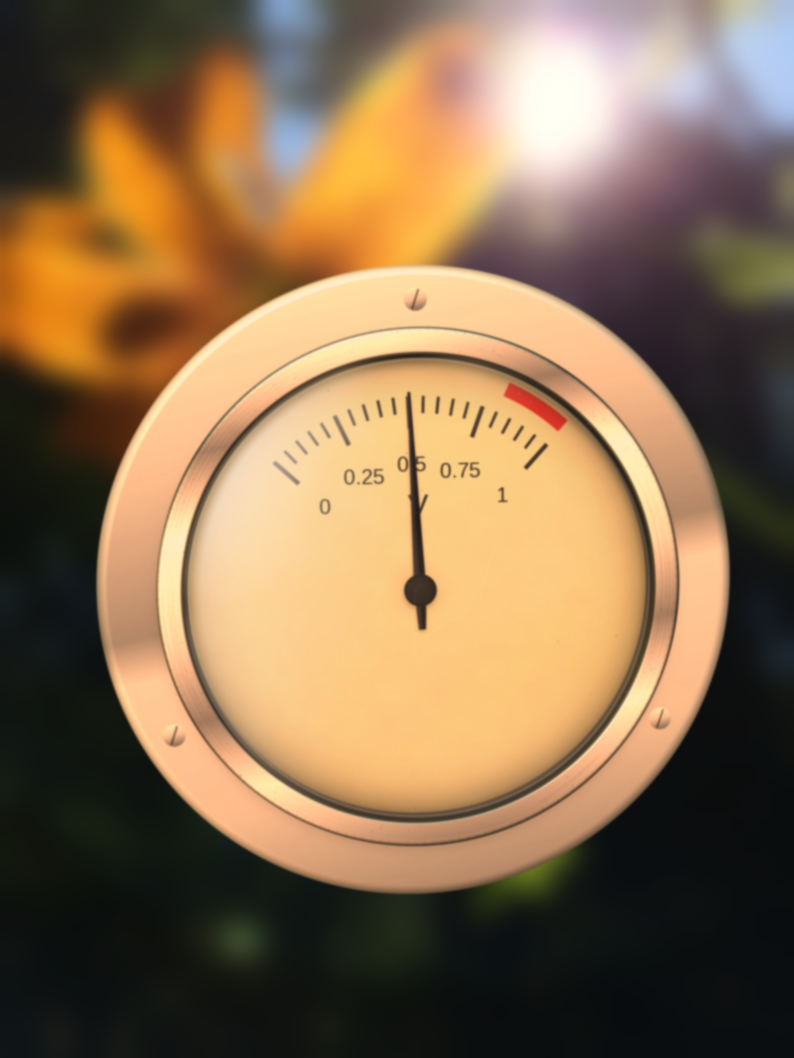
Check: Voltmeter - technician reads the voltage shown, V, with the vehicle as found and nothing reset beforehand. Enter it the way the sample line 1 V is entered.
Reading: 0.5 V
